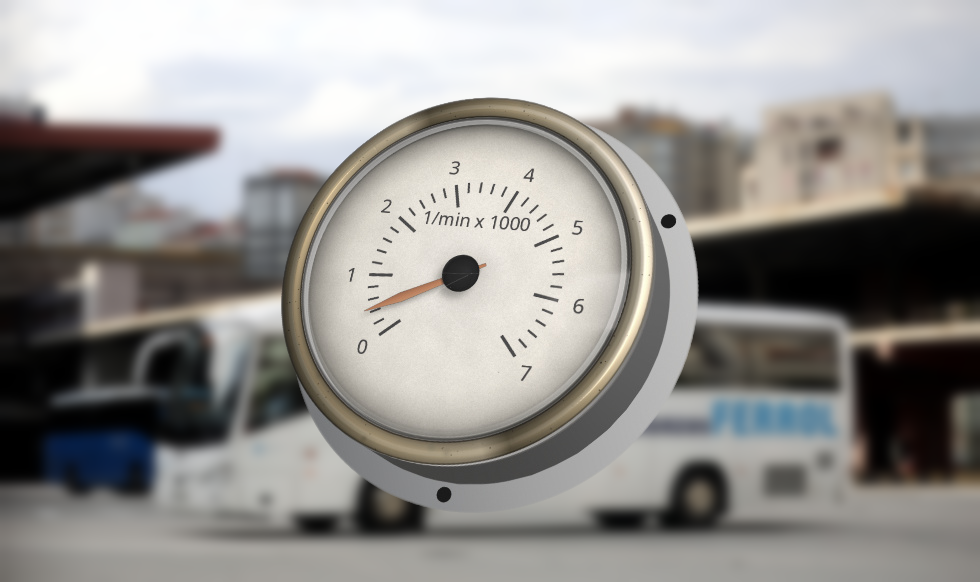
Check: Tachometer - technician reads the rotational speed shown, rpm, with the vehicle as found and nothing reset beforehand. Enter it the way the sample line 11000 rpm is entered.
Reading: 400 rpm
